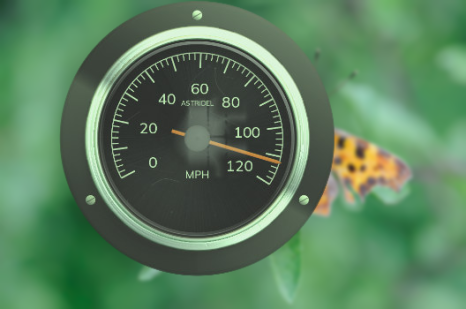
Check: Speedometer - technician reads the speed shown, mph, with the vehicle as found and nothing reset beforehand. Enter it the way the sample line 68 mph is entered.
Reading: 112 mph
